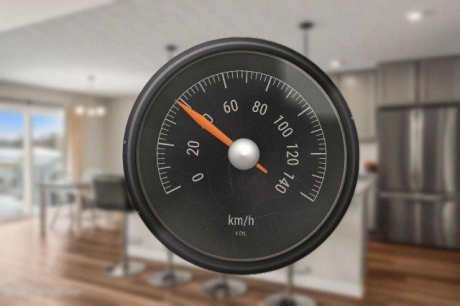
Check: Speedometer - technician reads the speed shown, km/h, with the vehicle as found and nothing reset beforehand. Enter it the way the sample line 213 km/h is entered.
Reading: 38 km/h
